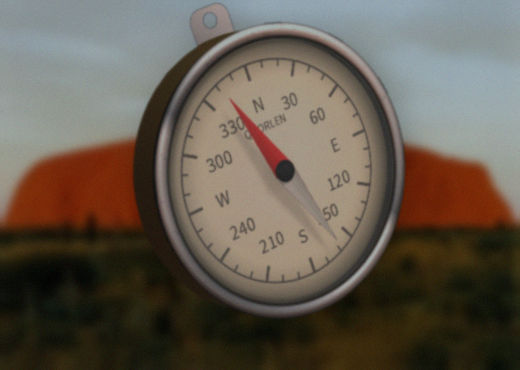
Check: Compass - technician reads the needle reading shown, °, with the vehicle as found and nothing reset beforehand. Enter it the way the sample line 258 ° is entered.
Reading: 340 °
